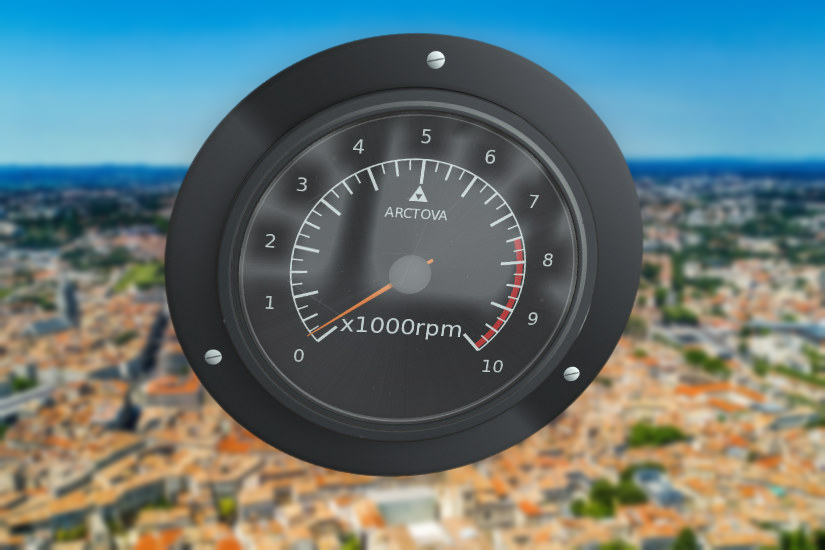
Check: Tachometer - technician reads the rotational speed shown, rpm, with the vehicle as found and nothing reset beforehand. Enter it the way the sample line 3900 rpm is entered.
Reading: 250 rpm
